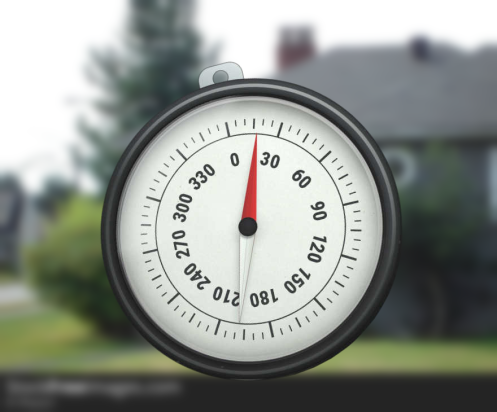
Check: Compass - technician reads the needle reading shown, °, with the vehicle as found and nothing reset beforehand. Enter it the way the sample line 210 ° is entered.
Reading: 17.5 °
